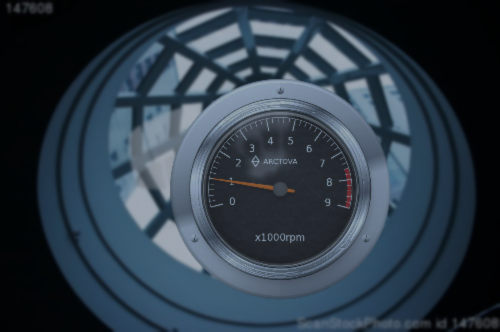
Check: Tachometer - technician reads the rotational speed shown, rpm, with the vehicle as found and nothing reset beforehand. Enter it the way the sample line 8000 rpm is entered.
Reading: 1000 rpm
